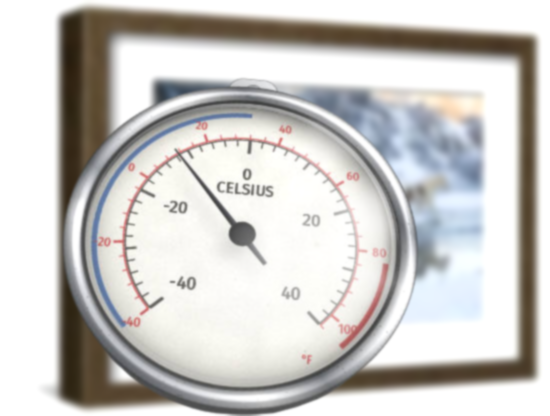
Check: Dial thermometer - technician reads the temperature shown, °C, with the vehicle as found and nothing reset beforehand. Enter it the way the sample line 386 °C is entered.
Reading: -12 °C
